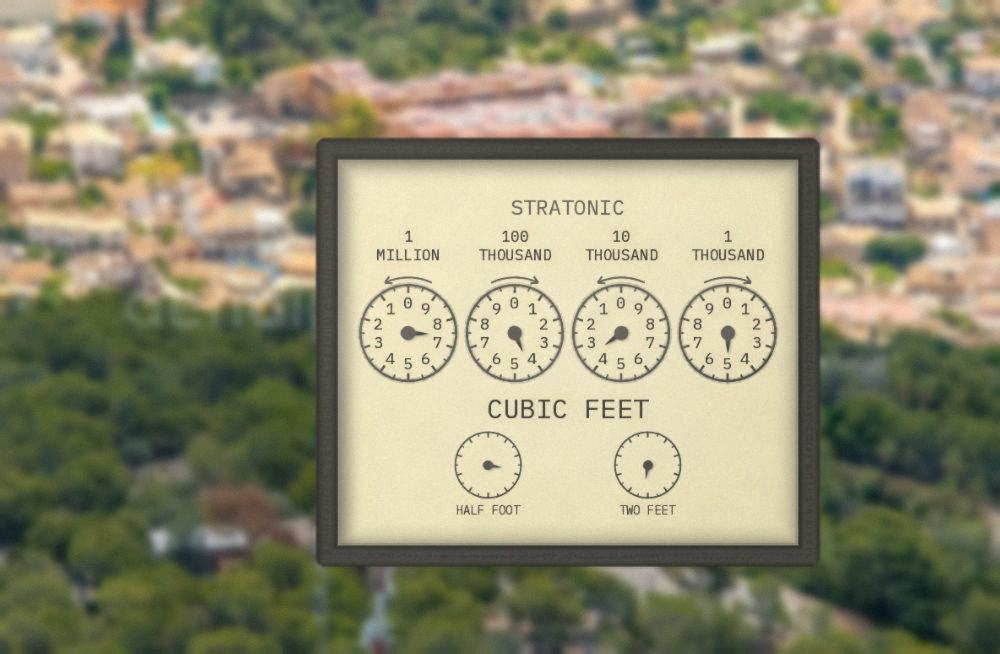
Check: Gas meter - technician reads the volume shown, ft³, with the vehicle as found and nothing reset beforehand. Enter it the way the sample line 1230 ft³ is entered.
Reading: 743500 ft³
